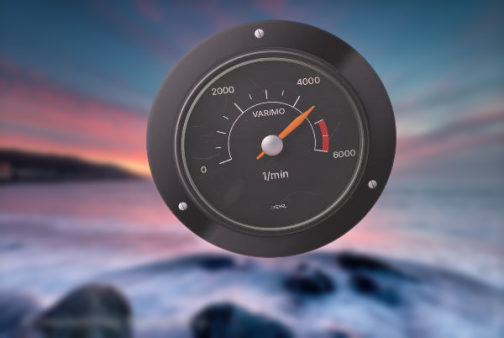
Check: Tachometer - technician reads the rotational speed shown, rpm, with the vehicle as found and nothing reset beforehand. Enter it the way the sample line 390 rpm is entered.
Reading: 4500 rpm
